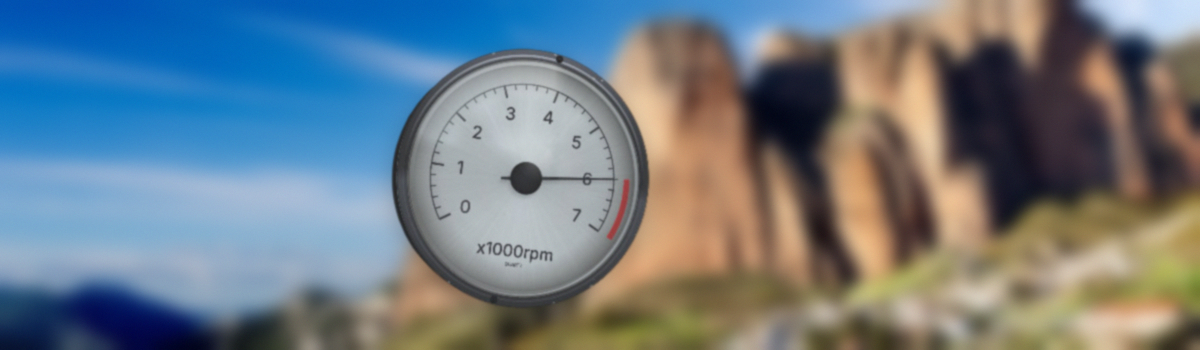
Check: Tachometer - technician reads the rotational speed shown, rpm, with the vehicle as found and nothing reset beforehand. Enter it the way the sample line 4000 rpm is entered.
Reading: 6000 rpm
